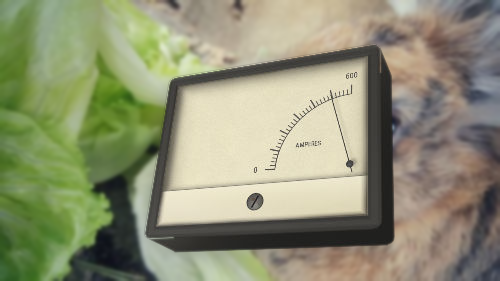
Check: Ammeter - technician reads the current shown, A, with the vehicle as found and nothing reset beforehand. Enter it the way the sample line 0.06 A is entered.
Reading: 500 A
